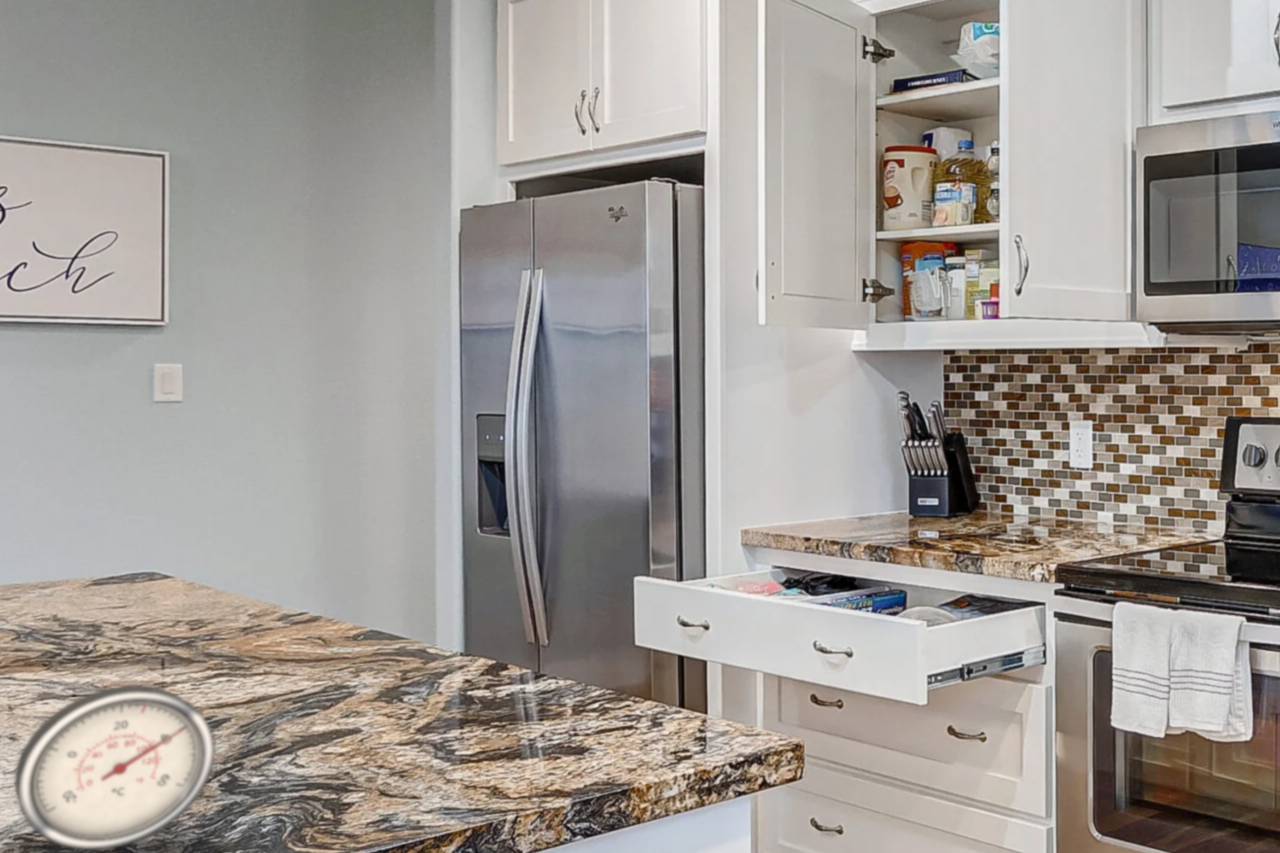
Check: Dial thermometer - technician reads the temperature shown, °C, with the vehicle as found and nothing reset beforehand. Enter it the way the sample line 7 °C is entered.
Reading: 40 °C
